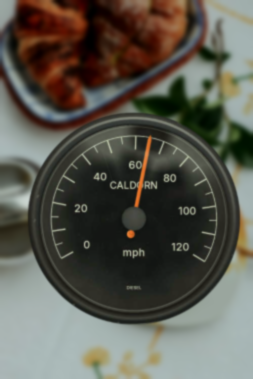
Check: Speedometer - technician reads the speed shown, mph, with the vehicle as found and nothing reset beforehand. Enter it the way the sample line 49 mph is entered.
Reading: 65 mph
